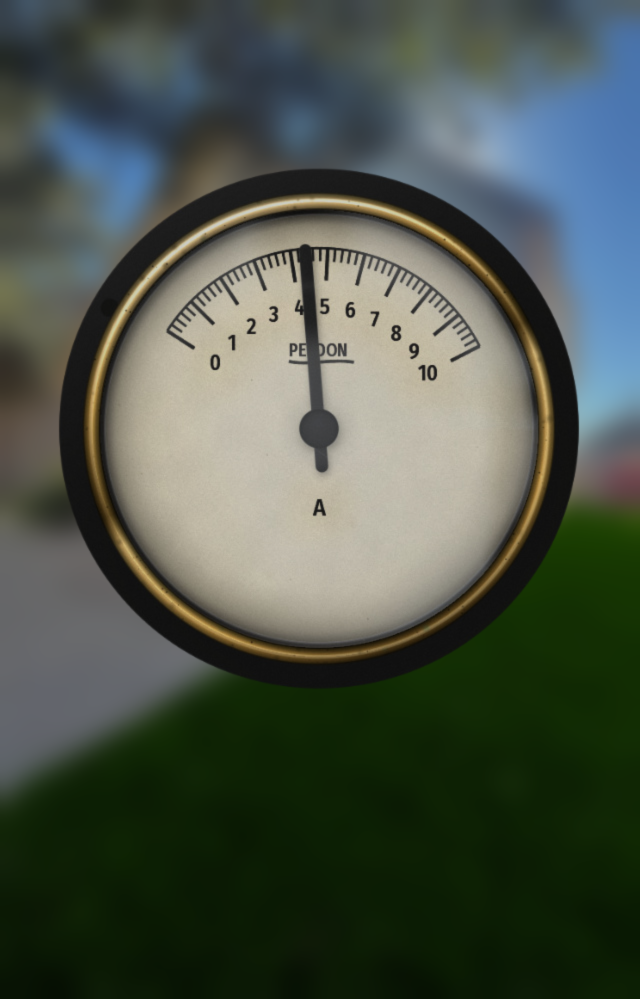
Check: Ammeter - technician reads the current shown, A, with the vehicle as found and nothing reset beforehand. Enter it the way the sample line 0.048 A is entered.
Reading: 4.4 A
